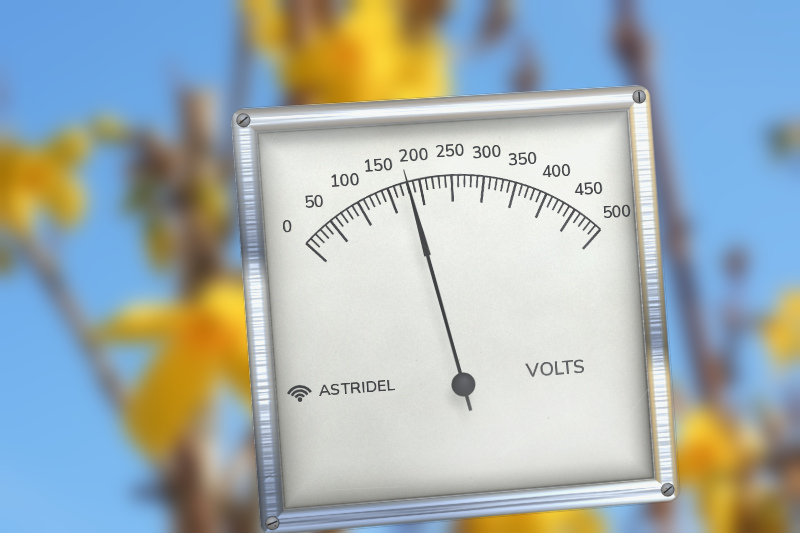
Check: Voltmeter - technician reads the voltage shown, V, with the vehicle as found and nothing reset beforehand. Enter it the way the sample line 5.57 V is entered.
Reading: 180 V
